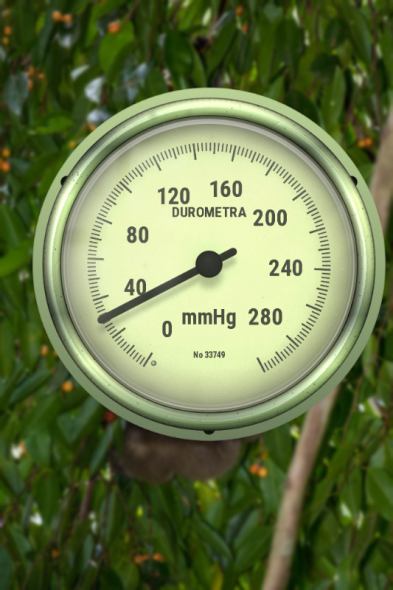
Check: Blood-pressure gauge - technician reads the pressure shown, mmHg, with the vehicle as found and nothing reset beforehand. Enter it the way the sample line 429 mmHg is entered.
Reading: 30 mmHg
